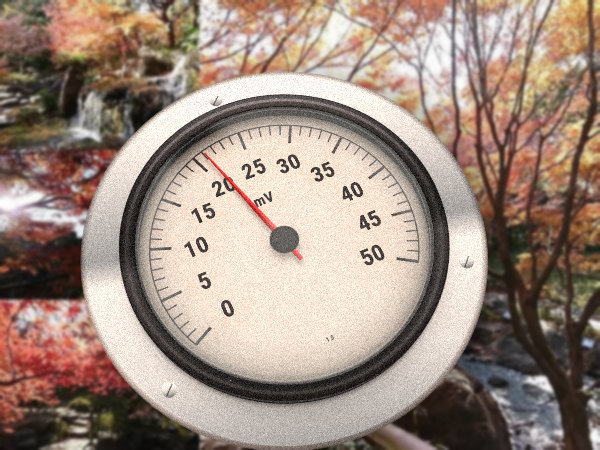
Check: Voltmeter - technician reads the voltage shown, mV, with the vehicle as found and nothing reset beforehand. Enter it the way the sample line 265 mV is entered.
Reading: 21 mV
